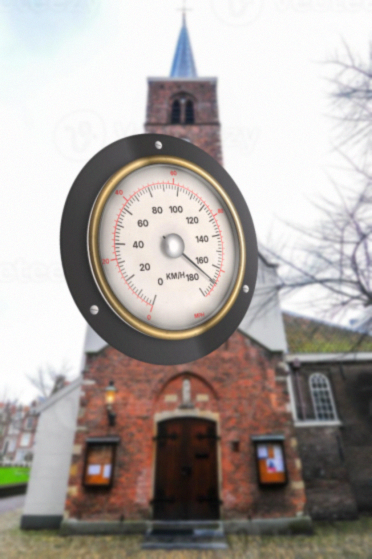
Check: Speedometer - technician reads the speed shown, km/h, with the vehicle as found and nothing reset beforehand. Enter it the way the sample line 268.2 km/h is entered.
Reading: 170 km/h
